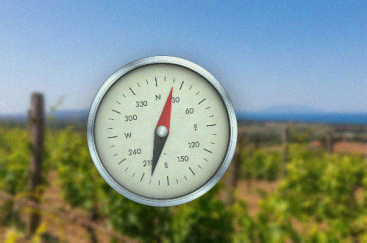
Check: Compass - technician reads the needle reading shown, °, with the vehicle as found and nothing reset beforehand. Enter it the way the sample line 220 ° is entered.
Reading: 20 °
